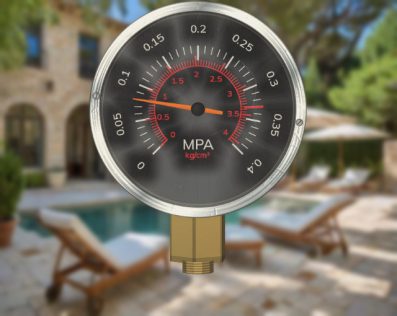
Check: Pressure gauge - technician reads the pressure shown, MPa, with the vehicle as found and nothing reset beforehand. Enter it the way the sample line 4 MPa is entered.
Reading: 0.08 MPa
